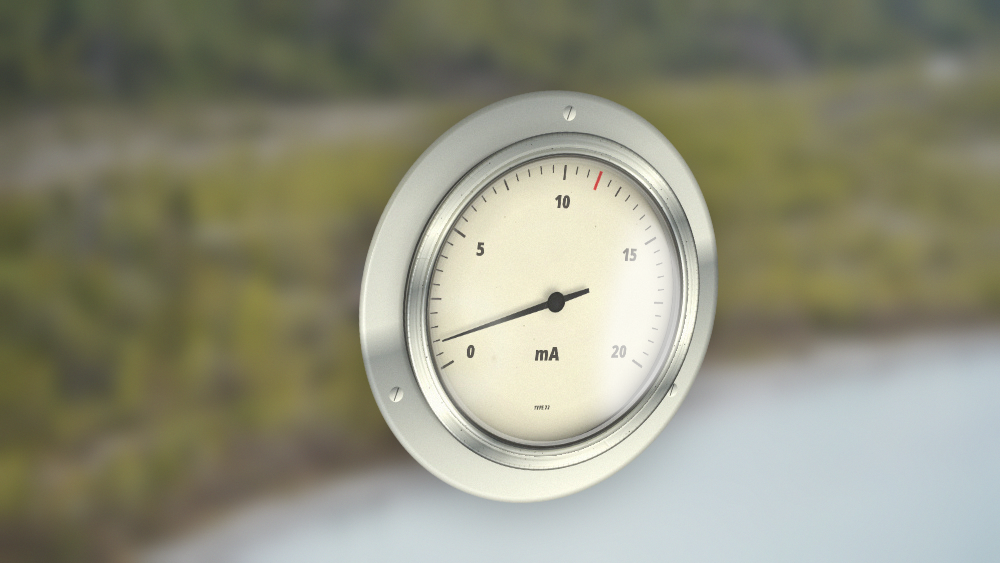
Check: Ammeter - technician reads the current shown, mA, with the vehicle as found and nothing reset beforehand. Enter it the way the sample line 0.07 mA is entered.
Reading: 1 mA
